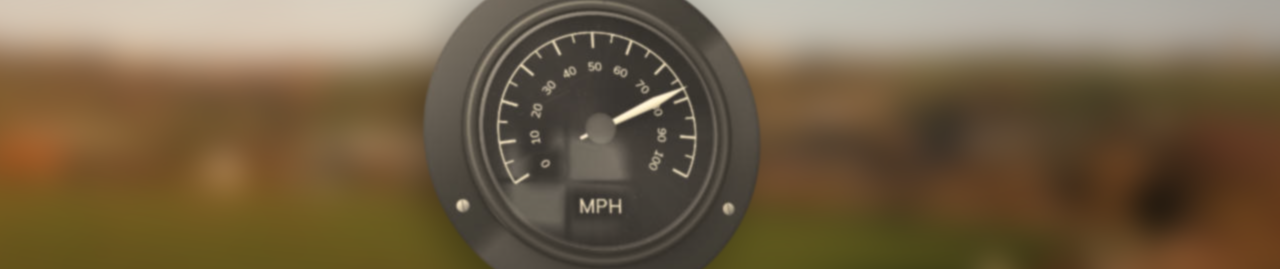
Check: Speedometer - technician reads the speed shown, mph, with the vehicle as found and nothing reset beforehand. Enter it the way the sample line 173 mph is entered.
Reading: 77.5 mph
